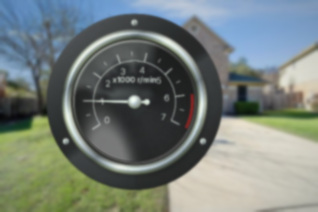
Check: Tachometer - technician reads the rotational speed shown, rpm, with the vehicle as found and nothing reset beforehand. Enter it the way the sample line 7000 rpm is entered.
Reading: 1000 rpm
